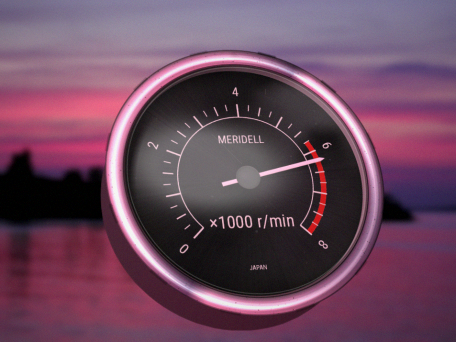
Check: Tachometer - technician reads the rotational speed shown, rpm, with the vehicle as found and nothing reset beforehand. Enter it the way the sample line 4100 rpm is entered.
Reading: 6250 rpm
